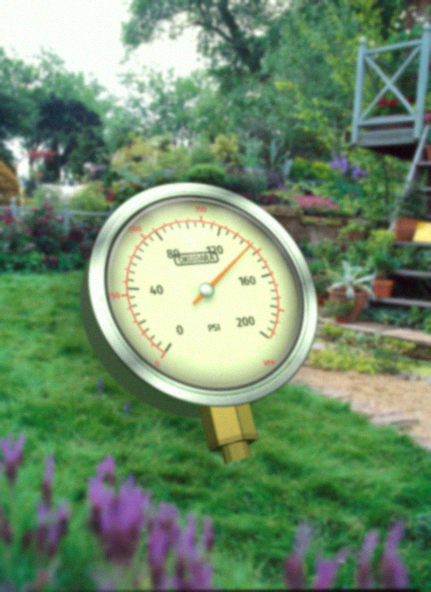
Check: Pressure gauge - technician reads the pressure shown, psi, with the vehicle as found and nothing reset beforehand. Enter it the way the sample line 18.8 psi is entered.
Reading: 140 psi
